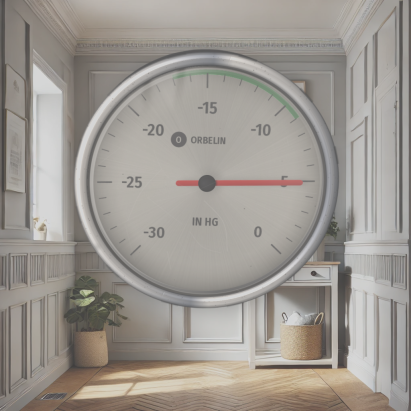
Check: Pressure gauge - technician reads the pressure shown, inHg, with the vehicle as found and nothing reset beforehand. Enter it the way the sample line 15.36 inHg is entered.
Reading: -5 inHg
